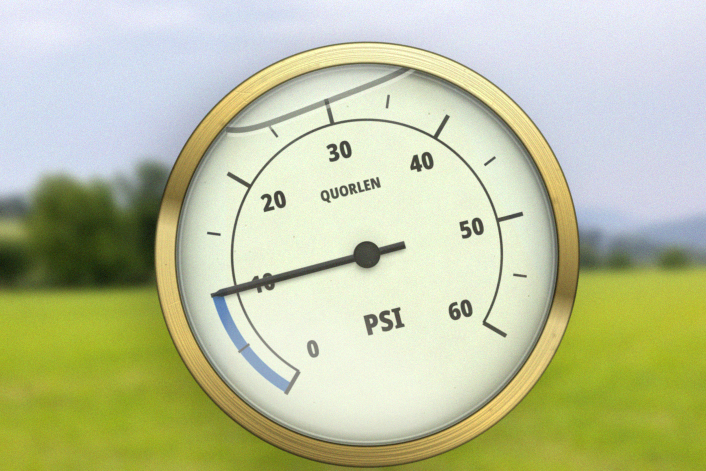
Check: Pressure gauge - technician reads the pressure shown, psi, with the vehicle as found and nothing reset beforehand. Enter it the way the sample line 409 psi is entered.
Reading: 10 psi
